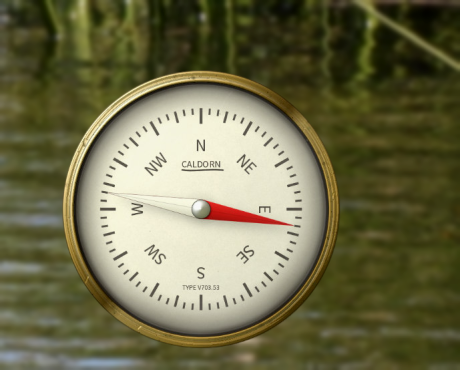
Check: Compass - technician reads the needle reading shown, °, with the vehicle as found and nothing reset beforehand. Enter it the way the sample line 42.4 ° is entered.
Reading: 100 °
